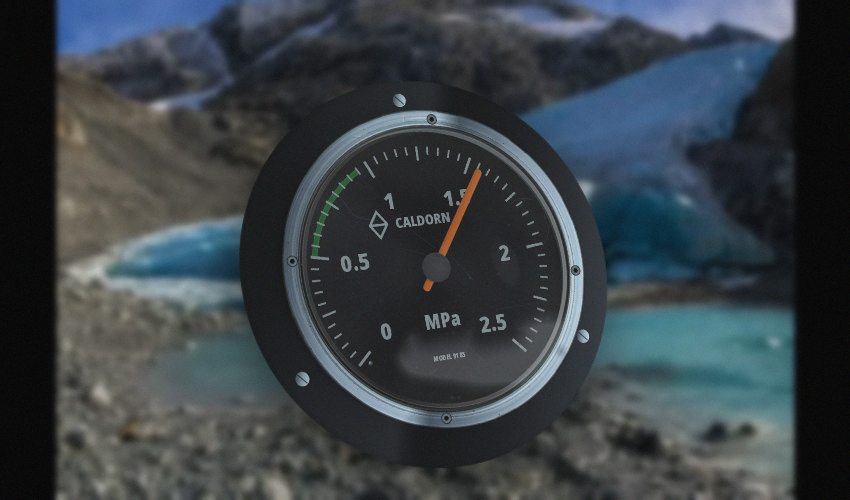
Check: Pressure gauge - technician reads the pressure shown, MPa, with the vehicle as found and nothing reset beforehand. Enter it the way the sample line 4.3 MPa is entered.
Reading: 1.55 MPa
